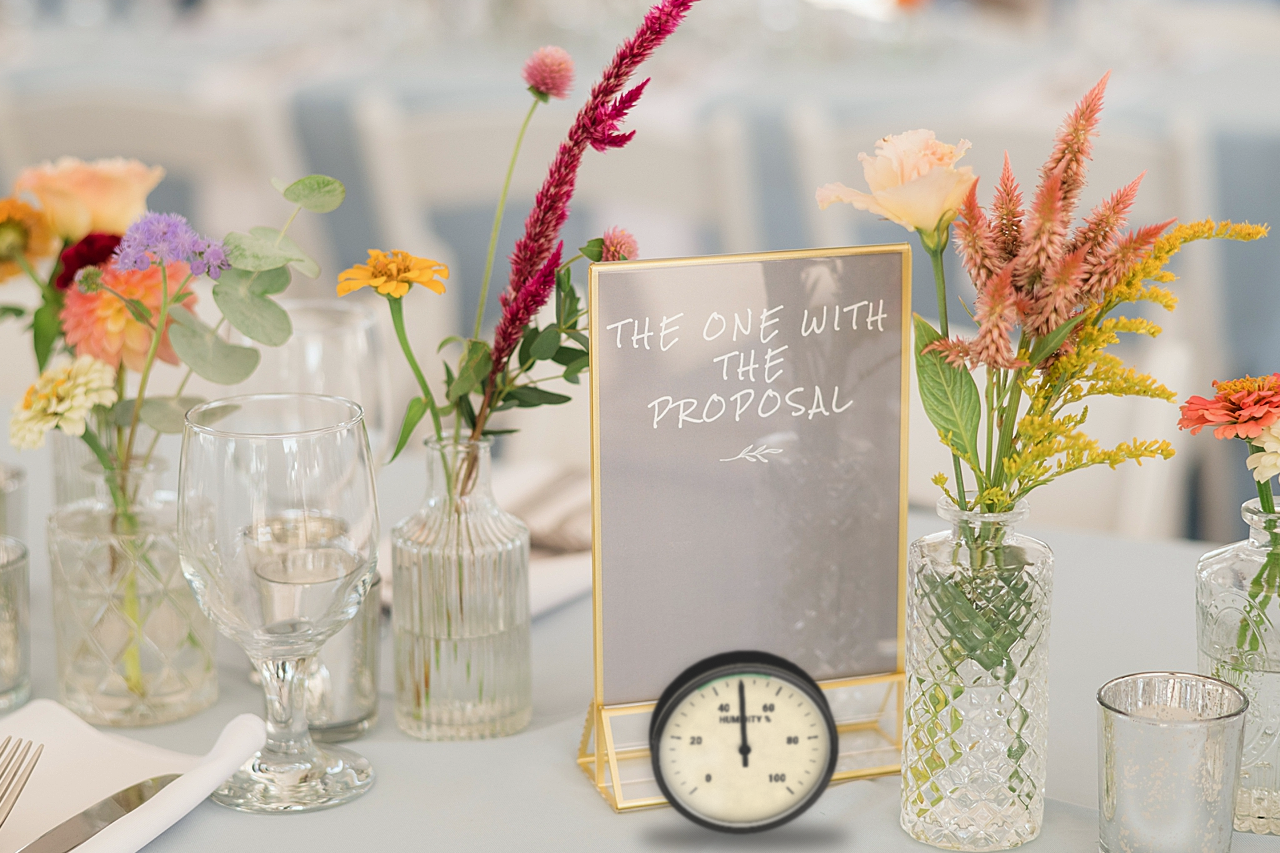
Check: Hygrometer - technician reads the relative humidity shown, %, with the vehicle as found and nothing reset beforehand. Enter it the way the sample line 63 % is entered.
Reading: 48 %
